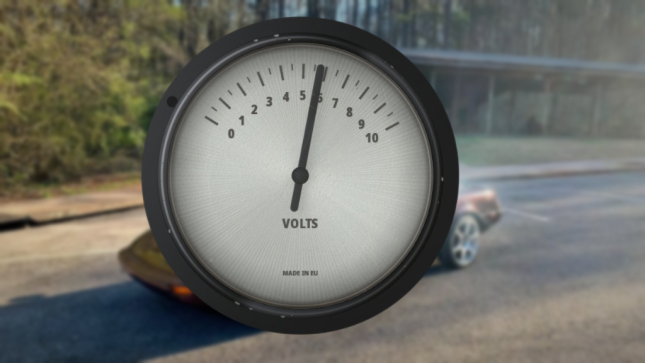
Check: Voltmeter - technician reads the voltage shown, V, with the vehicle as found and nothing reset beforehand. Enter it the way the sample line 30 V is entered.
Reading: 5.75 V
